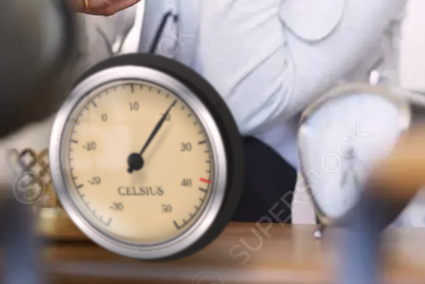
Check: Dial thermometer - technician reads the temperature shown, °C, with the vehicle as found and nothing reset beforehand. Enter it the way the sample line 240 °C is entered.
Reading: 20 °C
